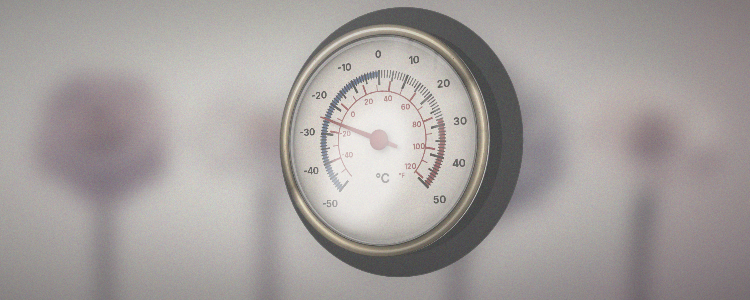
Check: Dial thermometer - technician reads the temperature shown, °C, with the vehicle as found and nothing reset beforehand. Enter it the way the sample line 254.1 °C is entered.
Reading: -25 °C
